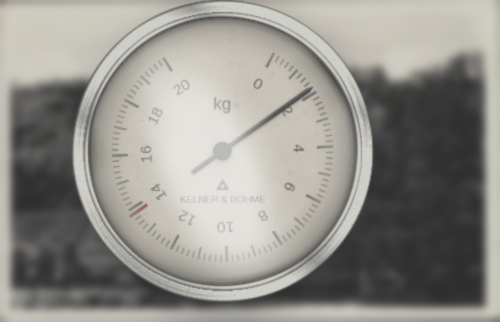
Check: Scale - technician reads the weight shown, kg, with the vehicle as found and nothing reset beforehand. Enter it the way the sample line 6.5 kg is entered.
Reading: 1.8 kg
